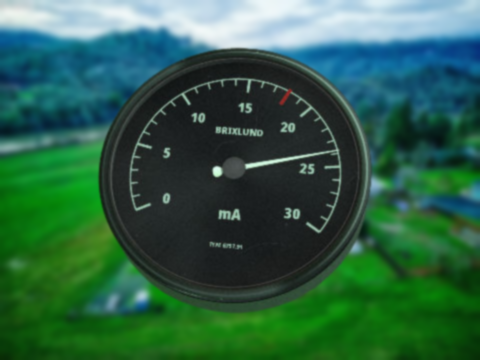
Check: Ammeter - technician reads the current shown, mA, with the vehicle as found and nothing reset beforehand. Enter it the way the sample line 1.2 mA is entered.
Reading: 24 mA
